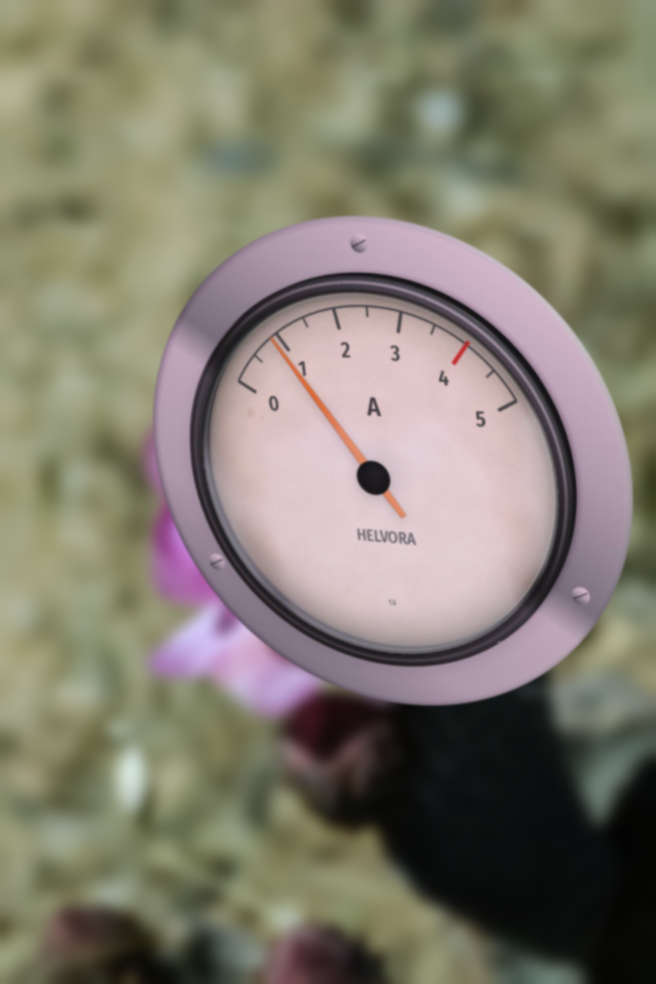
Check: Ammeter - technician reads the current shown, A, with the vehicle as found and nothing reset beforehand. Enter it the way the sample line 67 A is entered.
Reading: 1 A
